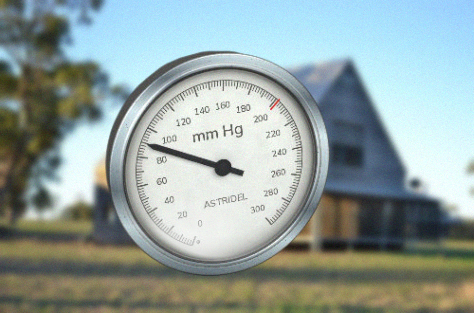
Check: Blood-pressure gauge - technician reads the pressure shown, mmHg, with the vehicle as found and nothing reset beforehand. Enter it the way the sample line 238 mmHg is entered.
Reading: 90 mmHg
